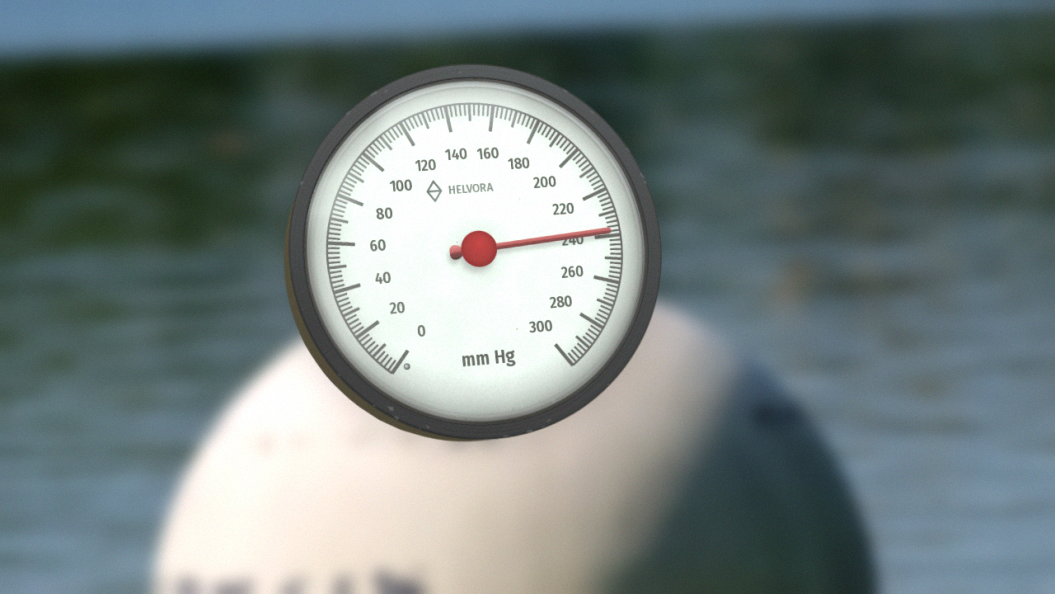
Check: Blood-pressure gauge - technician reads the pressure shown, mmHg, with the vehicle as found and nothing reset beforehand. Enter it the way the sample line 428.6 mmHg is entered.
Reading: 238 mmHg
